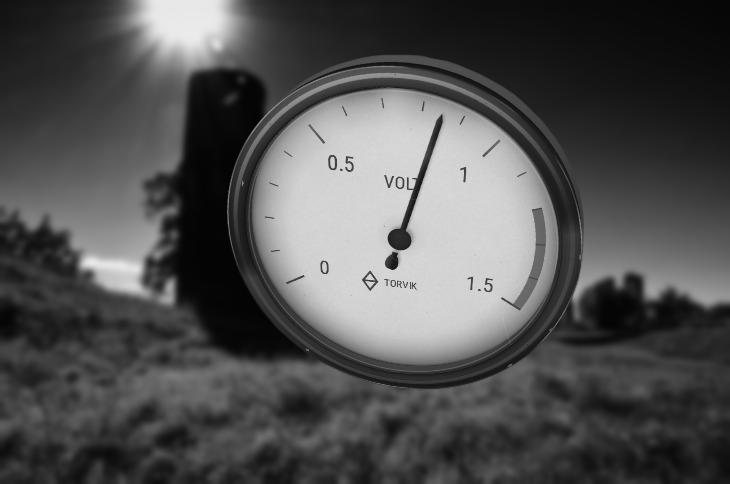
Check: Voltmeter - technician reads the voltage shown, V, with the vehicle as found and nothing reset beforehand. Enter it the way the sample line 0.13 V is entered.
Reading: 0.85 V
